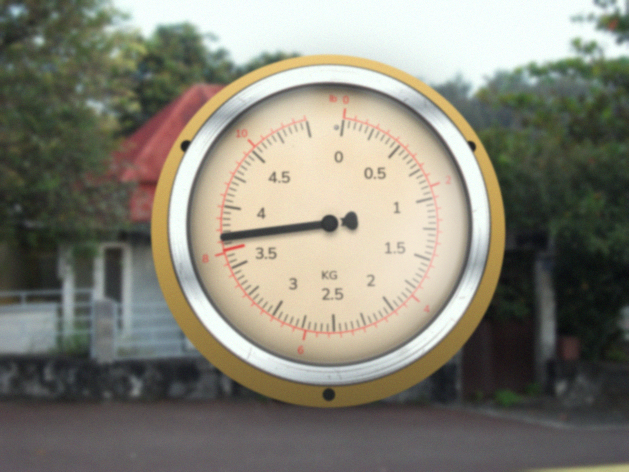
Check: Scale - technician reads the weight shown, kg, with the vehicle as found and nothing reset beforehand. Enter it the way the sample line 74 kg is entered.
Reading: 3.75 kg
